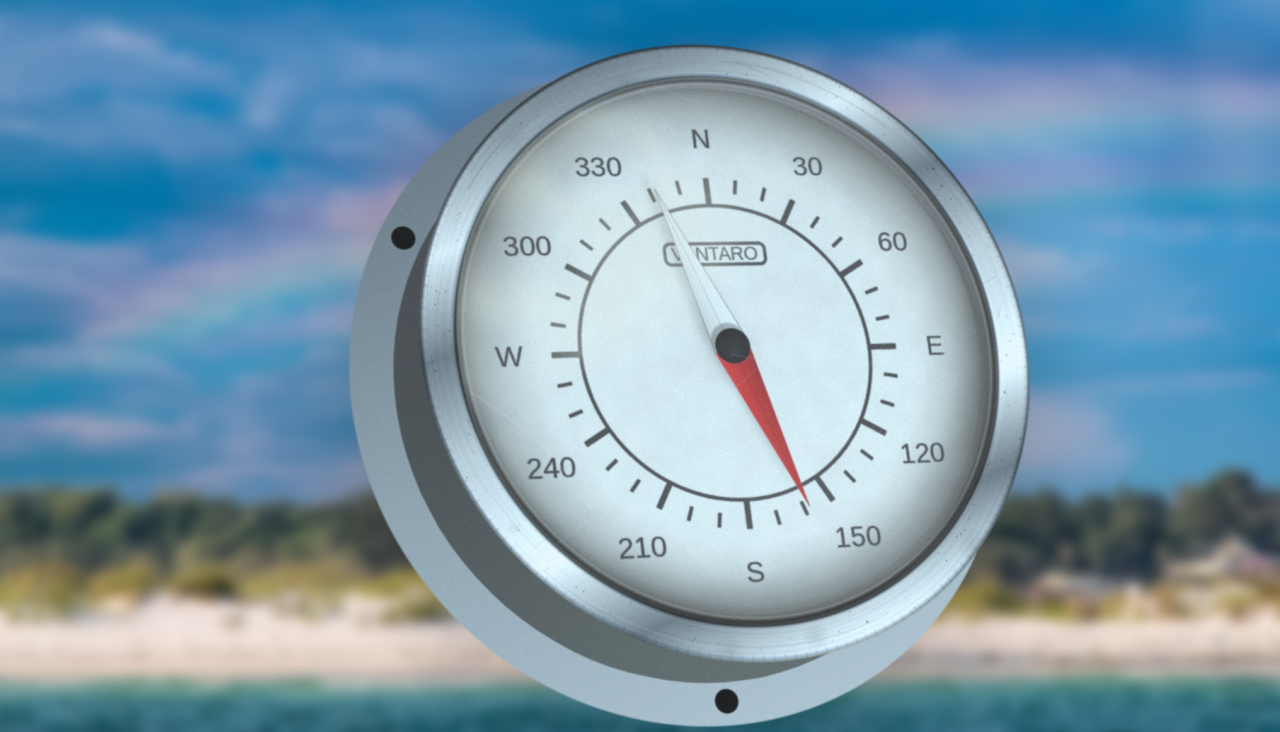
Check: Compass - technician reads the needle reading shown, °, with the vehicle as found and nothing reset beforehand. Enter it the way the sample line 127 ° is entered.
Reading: 160 °
